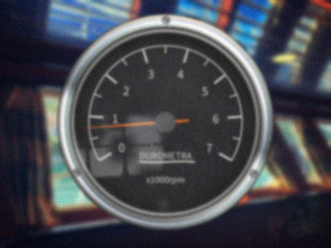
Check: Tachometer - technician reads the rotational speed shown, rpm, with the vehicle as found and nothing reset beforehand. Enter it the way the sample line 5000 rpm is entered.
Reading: 750 rpm
